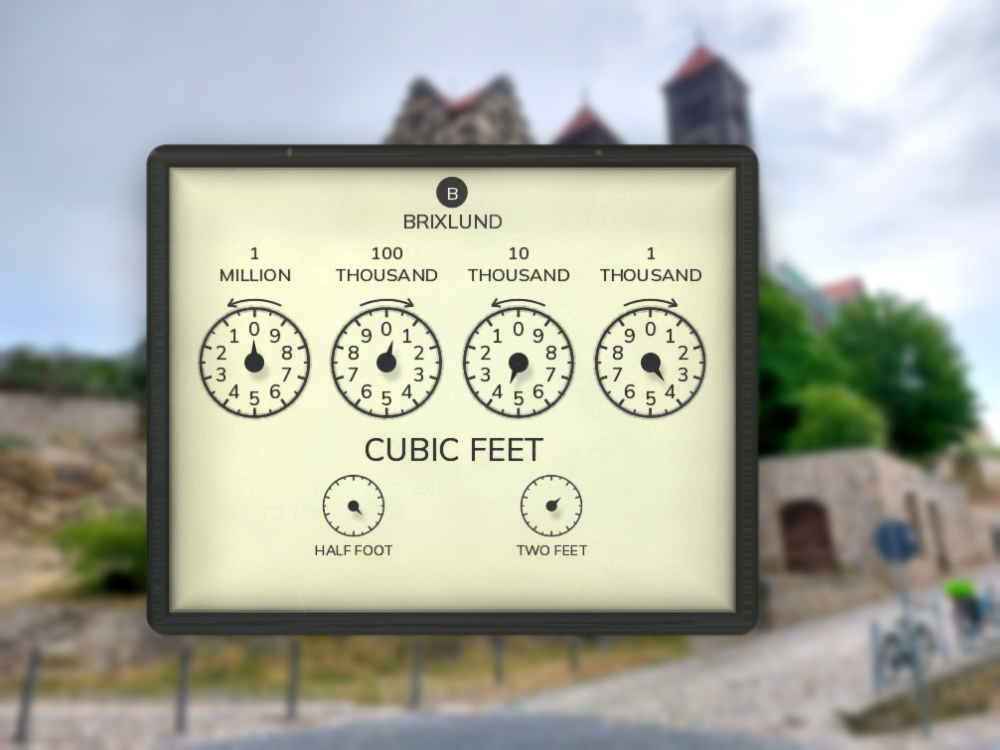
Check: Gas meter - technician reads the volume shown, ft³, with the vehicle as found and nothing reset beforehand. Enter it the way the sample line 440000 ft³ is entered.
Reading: 4400 ft³
